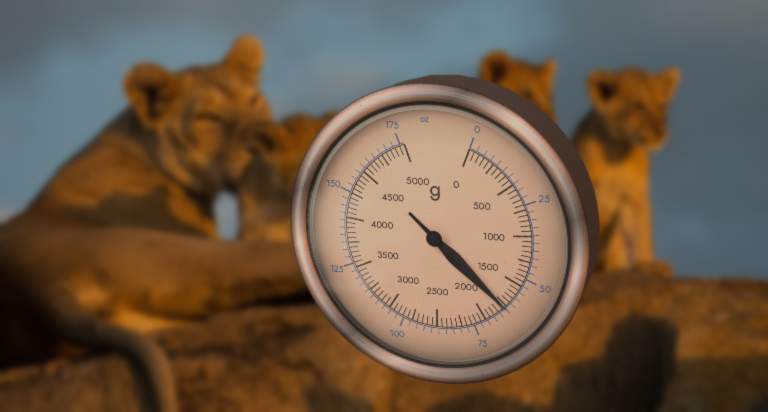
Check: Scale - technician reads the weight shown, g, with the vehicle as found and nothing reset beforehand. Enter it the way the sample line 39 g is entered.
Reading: 1750 g
